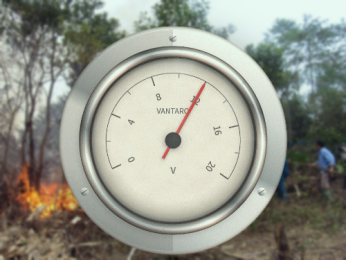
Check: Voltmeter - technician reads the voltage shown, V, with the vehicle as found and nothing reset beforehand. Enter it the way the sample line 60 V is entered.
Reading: 12 V
